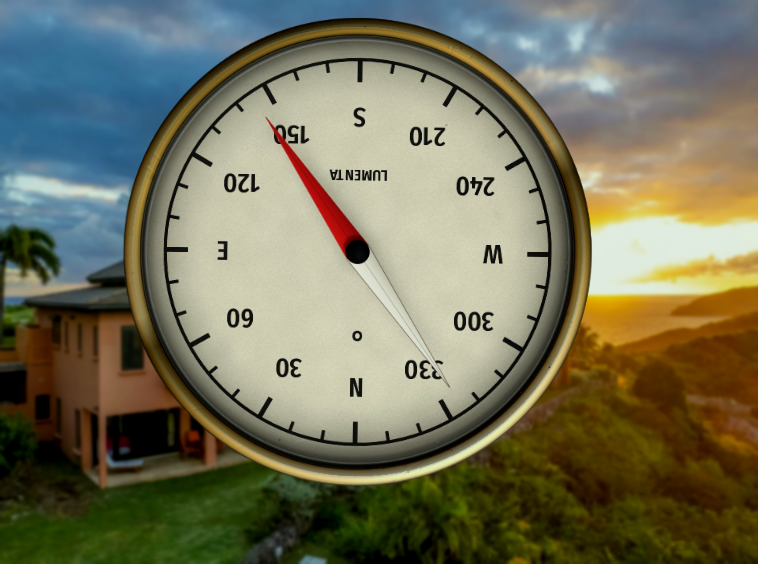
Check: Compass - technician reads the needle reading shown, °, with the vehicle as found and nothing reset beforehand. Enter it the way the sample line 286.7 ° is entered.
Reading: 145 °
